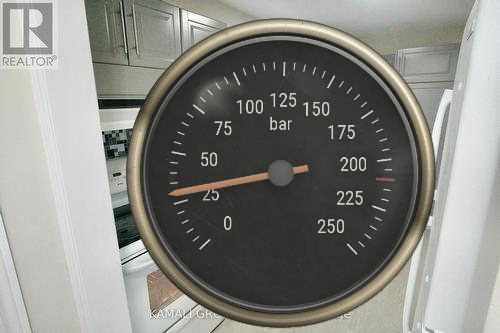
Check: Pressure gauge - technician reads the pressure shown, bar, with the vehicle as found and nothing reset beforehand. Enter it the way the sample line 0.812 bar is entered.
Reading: 30 bar
